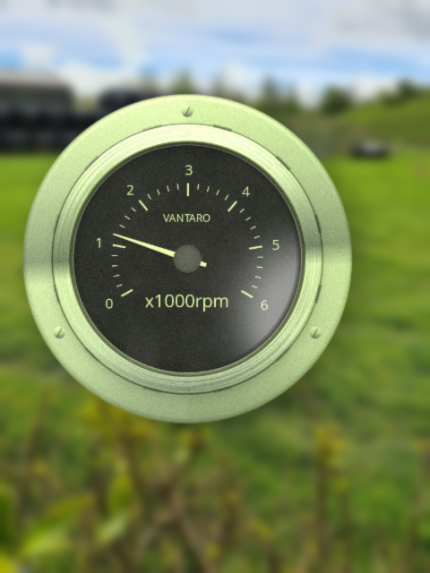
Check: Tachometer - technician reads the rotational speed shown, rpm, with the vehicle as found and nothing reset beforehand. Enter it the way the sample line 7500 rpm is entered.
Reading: 1200 rpm
